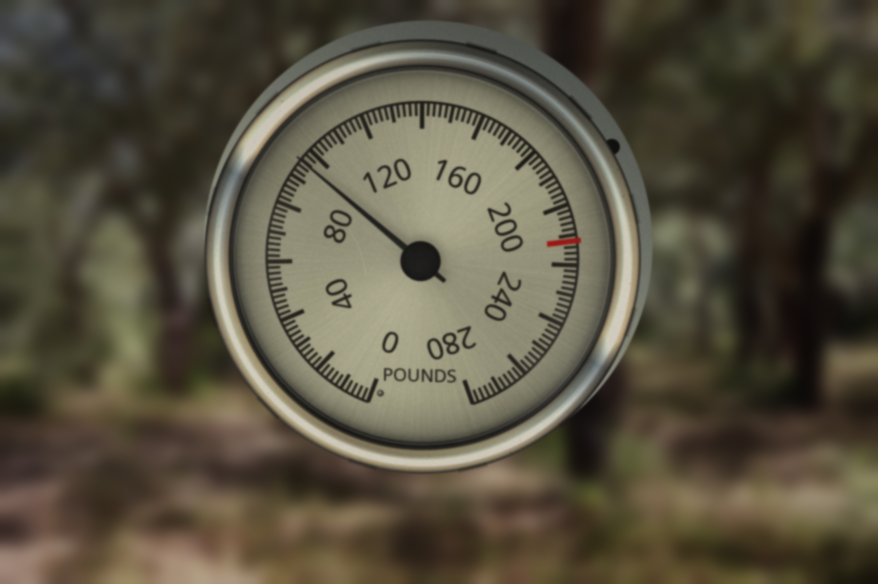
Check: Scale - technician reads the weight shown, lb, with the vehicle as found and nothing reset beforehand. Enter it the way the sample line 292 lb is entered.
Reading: 96 lb
